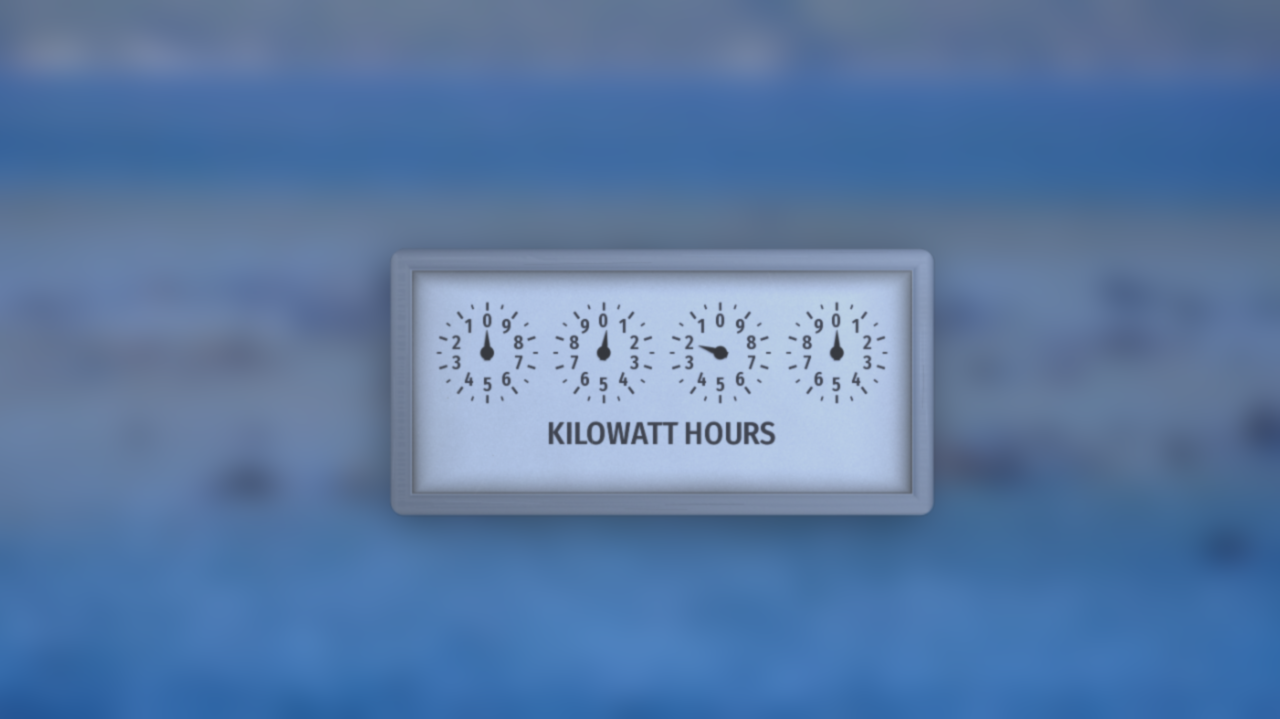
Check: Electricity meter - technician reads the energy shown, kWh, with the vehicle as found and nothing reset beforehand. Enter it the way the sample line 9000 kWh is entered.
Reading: 20 kWh
